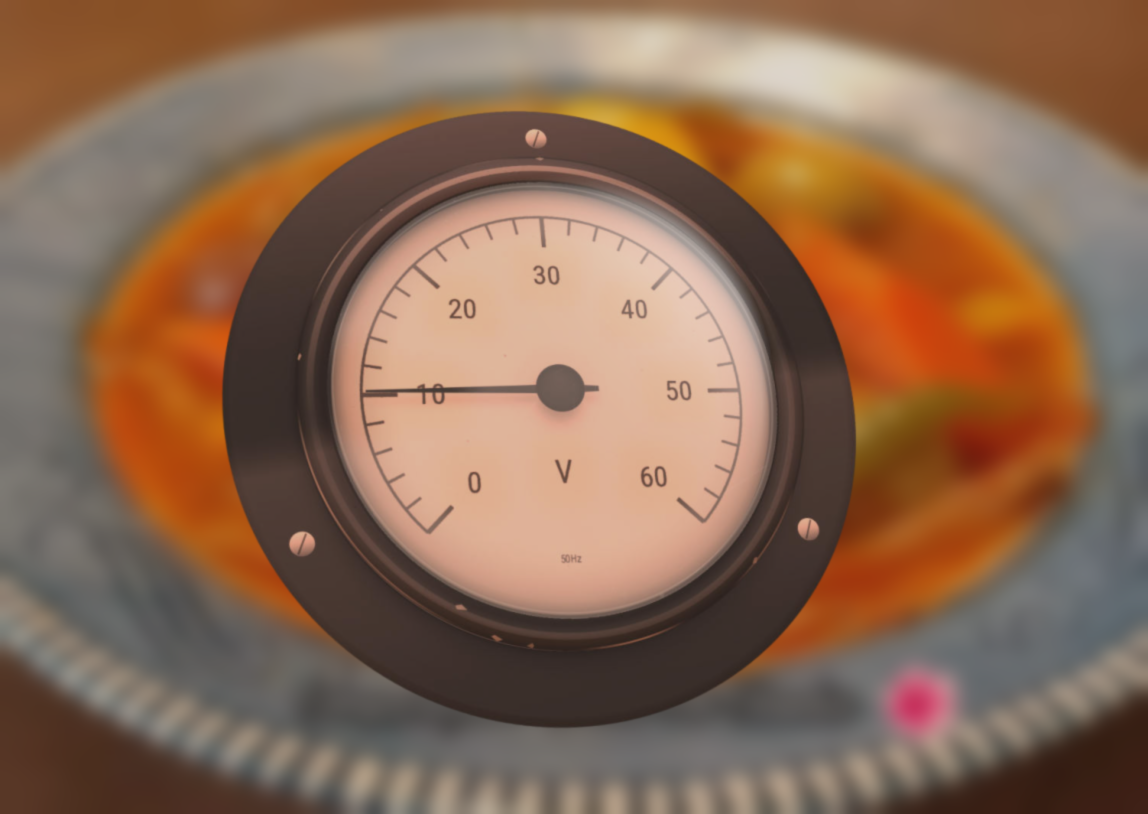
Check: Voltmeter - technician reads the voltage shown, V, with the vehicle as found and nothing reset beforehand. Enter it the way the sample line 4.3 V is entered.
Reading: 10 V
